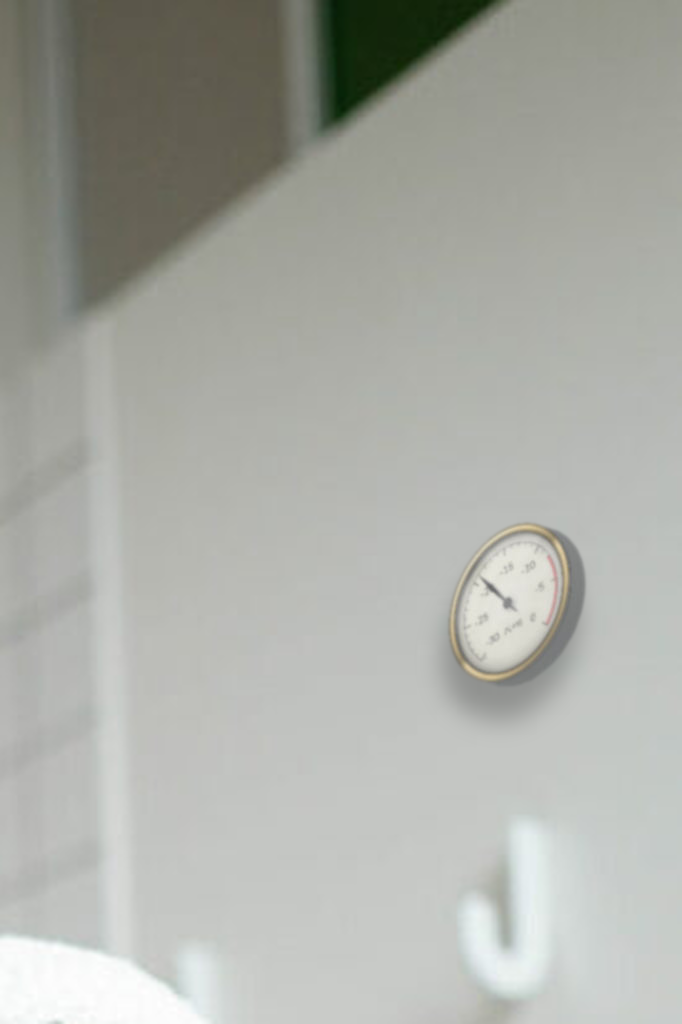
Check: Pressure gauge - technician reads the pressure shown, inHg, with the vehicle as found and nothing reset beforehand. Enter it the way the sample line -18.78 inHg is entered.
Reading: -19 inHg
